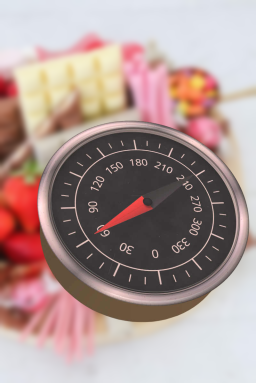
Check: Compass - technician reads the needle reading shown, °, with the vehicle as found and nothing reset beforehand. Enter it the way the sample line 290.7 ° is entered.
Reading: 60 °
